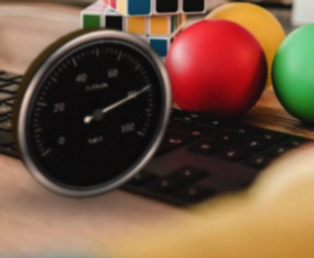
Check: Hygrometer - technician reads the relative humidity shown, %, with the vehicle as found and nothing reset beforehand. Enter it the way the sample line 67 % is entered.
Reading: 80 %
